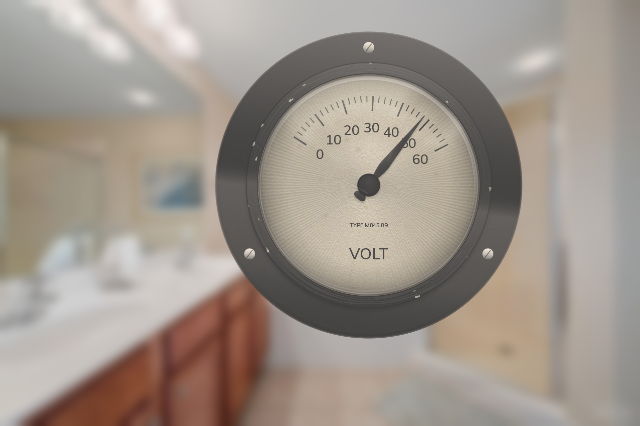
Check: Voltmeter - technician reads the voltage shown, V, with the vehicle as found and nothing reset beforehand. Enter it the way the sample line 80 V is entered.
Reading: 48 V
